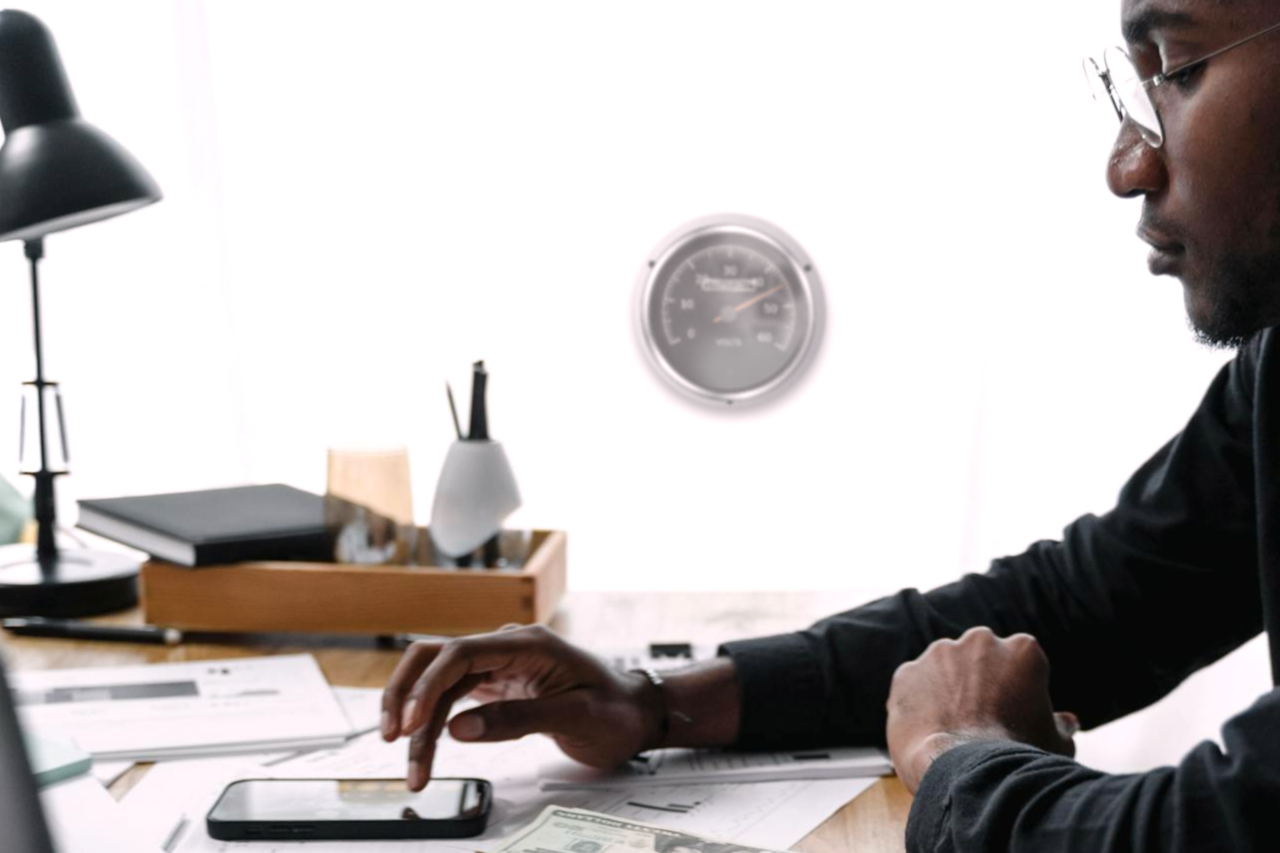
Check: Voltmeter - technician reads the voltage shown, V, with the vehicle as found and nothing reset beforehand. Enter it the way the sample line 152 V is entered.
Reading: 45 V
